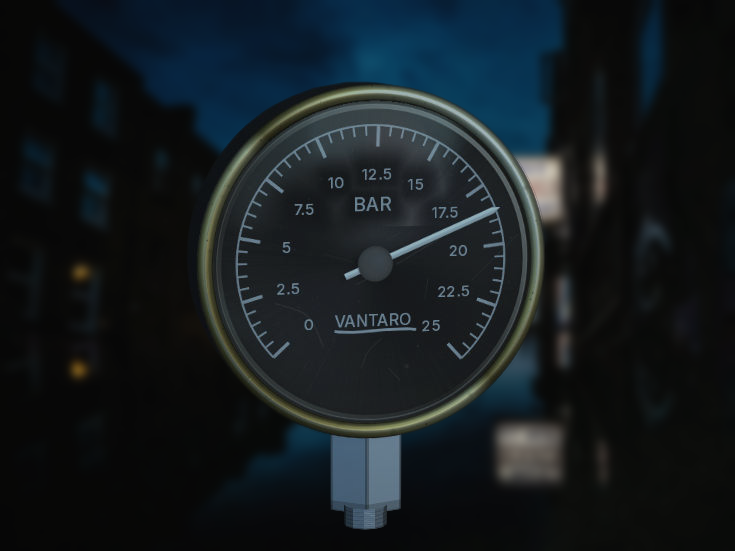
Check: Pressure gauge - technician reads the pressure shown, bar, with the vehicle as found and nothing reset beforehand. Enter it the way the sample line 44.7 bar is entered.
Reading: 18.5 bar
